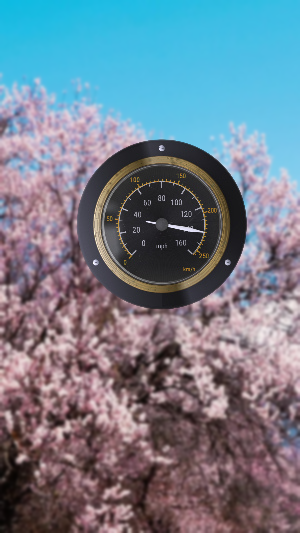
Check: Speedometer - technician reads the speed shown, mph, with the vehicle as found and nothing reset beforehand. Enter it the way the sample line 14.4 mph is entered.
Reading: 140 mph
